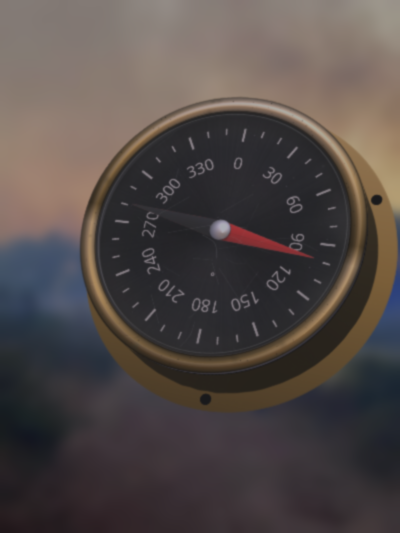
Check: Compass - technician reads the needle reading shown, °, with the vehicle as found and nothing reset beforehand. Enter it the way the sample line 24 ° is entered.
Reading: 100 °
